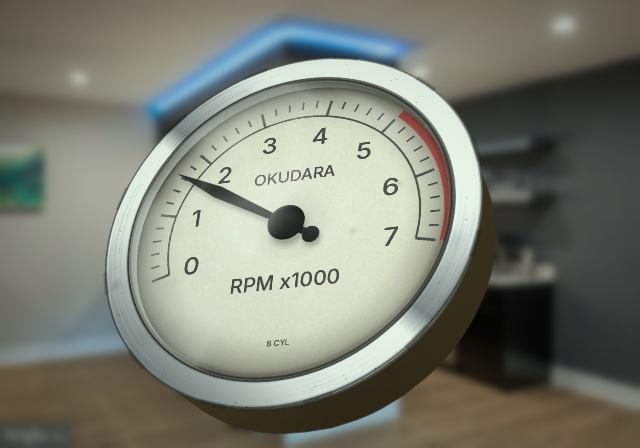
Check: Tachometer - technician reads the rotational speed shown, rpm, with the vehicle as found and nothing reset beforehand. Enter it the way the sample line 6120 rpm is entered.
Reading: 1600 rpm
